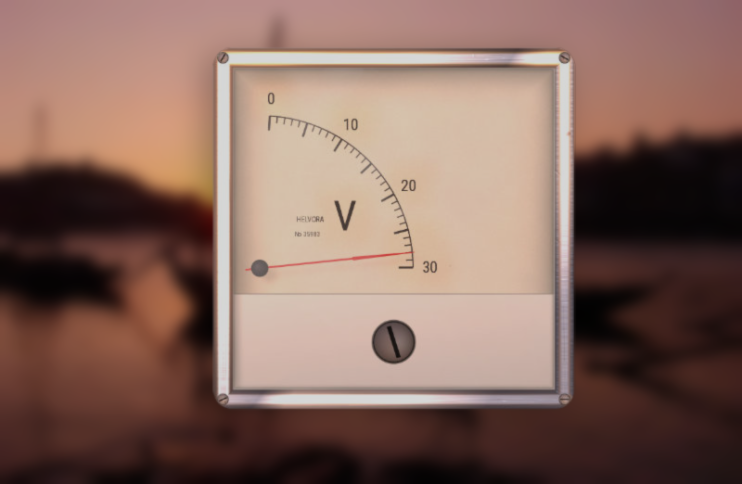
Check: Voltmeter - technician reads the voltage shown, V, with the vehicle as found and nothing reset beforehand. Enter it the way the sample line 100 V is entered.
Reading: 28 V
